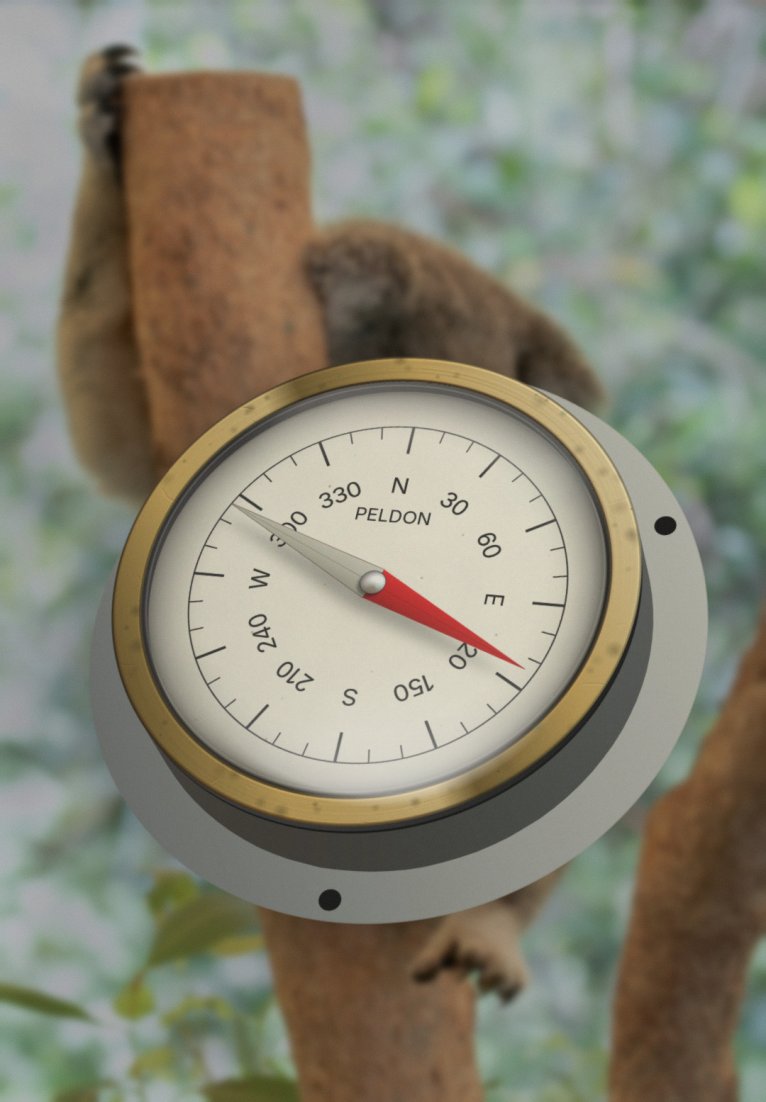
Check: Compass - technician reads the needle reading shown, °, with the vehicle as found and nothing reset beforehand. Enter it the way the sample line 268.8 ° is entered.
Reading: 115 °
